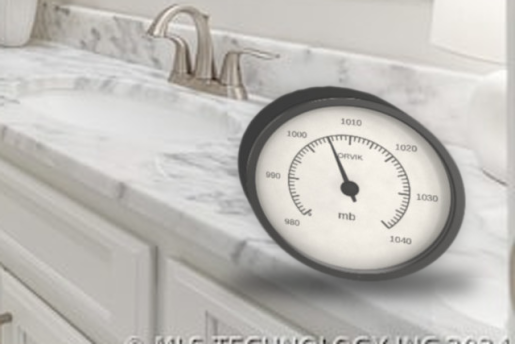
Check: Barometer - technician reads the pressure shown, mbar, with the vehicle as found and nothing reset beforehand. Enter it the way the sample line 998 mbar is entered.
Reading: 1005 mbar
